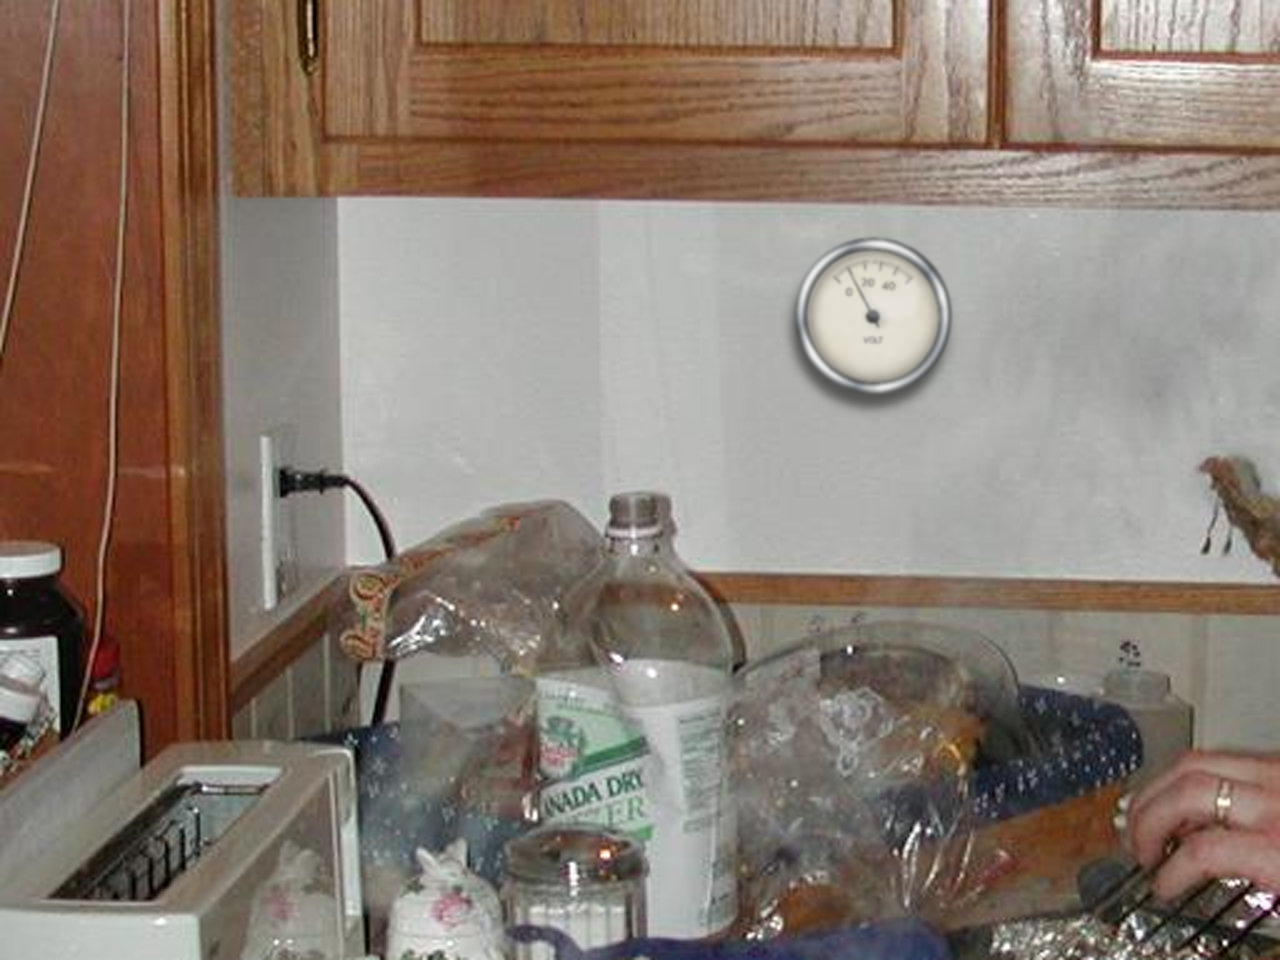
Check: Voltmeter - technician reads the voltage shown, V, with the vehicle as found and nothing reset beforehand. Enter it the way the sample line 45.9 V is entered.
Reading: 10 V
